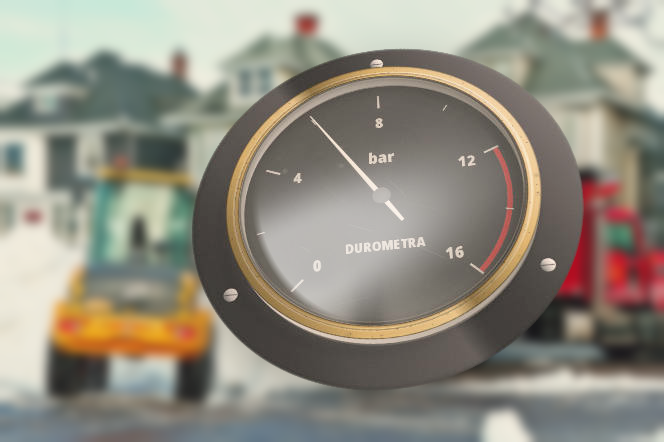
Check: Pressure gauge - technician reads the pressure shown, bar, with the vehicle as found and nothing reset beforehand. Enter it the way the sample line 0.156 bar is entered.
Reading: 6 bar
